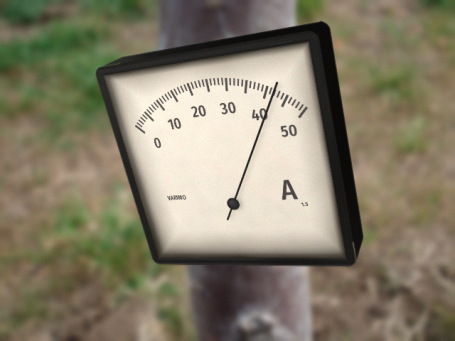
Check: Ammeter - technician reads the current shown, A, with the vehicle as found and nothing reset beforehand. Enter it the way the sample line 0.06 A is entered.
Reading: 42 A
